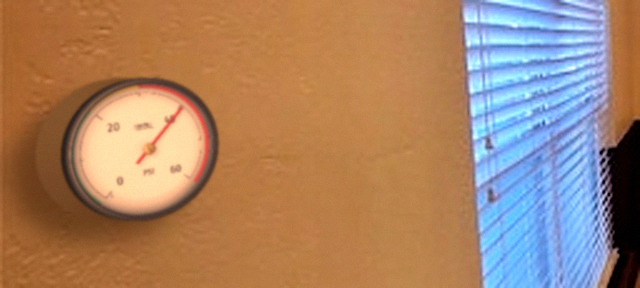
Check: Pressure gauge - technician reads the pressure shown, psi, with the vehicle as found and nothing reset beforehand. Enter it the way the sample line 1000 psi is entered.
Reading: 40 psi
